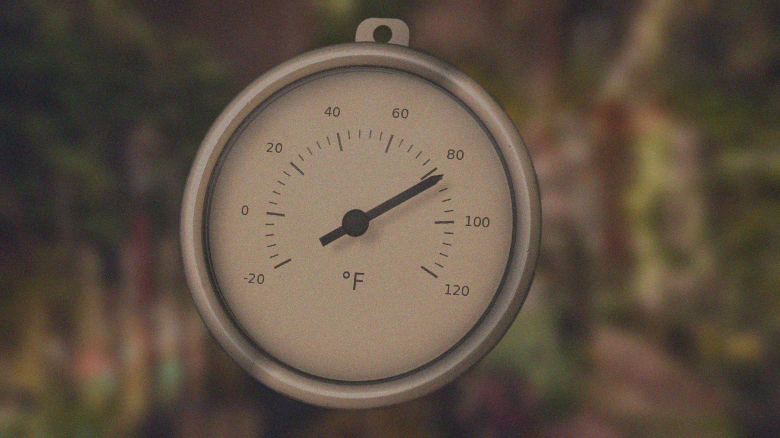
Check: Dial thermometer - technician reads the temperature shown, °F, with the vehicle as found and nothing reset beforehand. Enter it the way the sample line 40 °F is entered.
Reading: 84 °F
